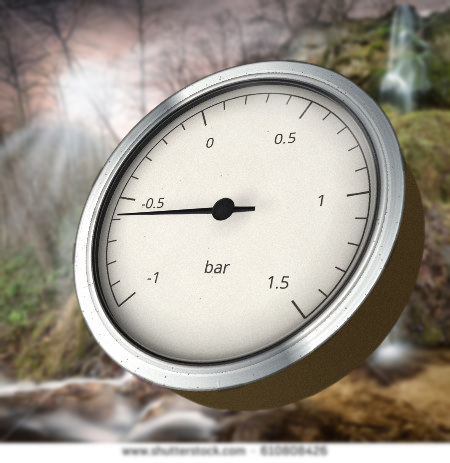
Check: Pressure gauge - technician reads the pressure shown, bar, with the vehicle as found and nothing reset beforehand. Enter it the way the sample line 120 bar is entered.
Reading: -0.6 bar
